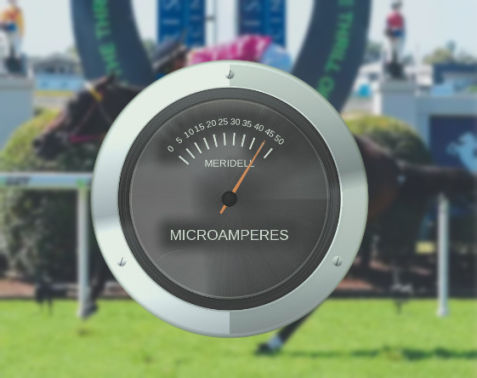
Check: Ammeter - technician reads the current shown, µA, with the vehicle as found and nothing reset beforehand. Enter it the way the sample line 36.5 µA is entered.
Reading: 45 µA
